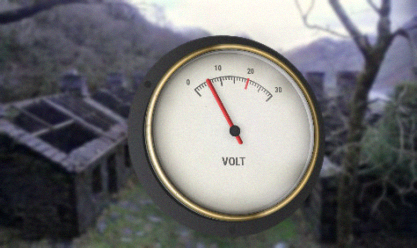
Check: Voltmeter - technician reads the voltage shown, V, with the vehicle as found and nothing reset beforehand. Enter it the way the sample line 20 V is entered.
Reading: 5 V
